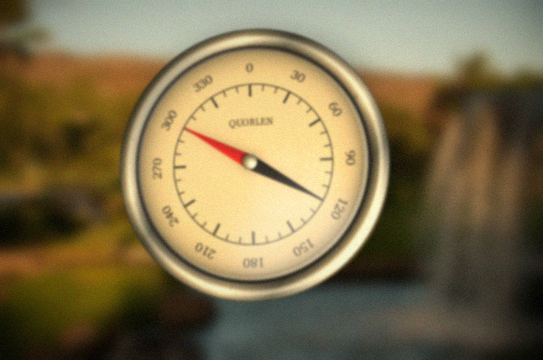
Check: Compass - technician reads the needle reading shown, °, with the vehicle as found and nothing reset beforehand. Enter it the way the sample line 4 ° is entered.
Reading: 300 °
